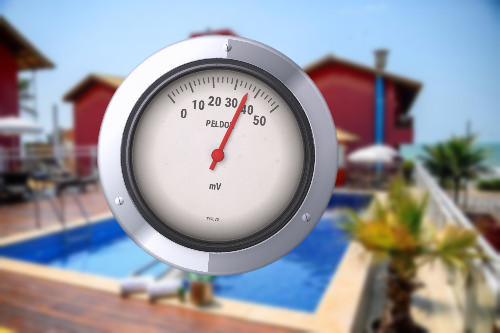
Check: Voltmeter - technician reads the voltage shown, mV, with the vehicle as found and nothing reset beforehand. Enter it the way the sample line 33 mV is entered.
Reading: 36 mV
